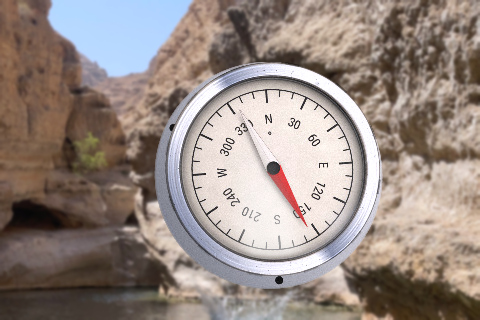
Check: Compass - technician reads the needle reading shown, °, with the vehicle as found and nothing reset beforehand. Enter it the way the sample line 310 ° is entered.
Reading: 155 °
